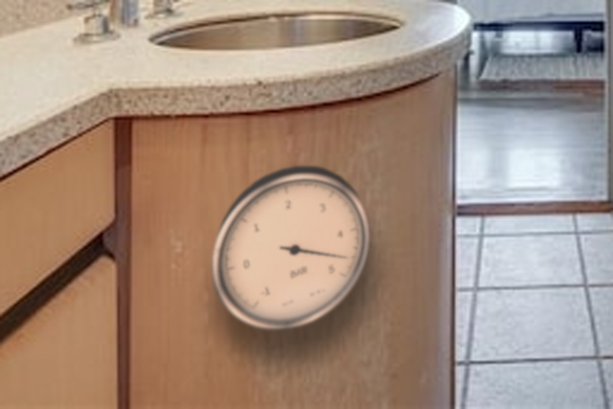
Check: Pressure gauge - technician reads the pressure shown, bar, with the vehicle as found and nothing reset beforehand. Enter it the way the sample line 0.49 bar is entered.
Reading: 4.6 bar
